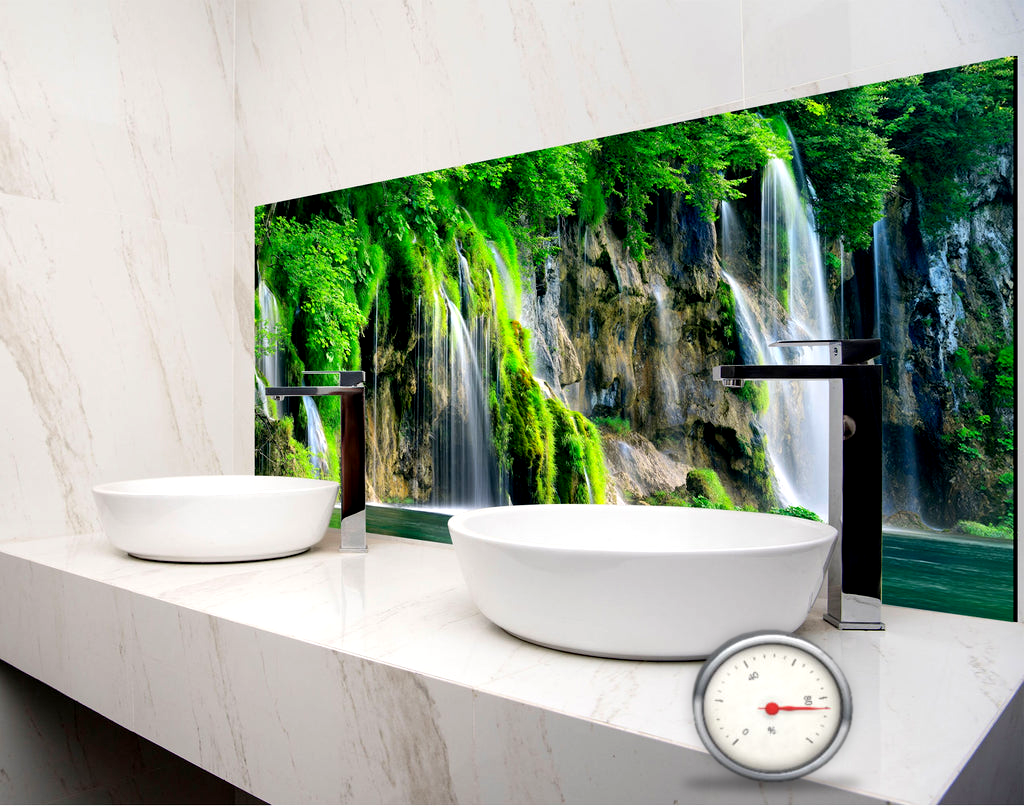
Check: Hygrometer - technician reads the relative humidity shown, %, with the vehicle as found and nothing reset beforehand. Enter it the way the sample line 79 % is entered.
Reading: 84 %
